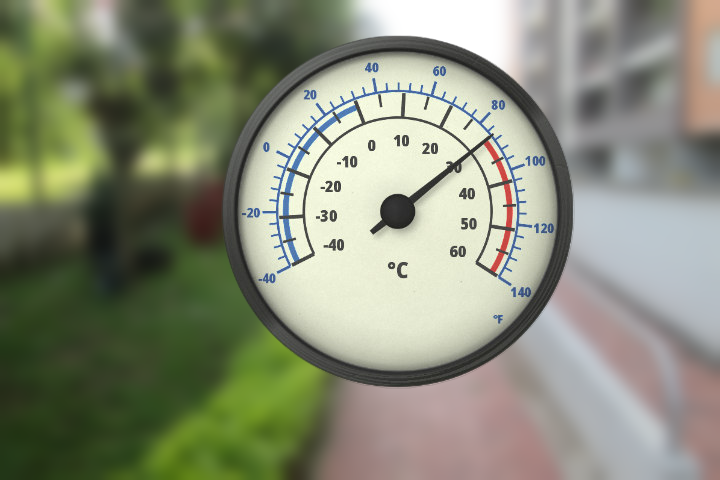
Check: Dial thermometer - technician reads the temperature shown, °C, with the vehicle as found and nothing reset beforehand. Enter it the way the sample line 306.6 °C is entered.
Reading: 30 °C
